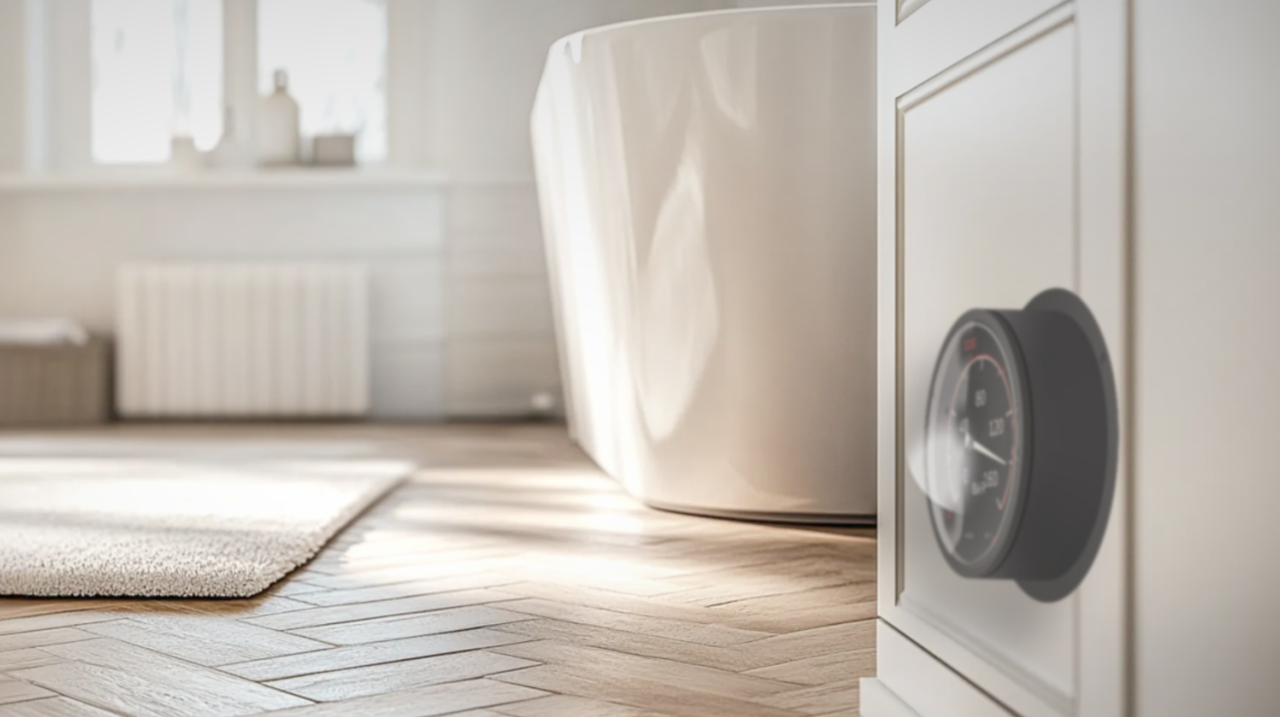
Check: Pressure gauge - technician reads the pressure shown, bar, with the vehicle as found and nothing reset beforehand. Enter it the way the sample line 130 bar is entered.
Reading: 140 bar
